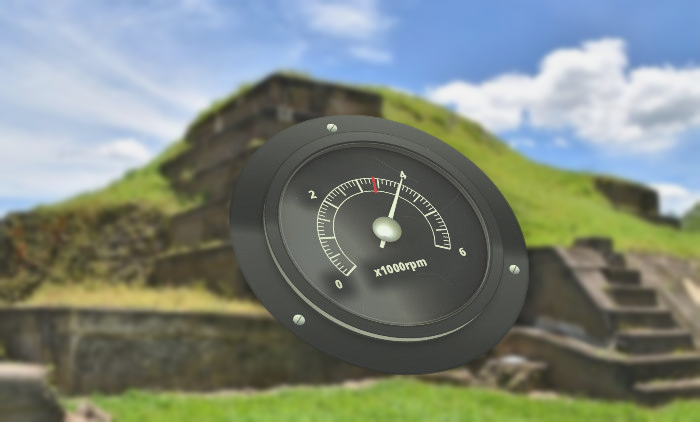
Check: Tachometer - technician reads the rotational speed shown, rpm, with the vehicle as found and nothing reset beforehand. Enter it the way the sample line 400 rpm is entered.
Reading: 4000 rpm
